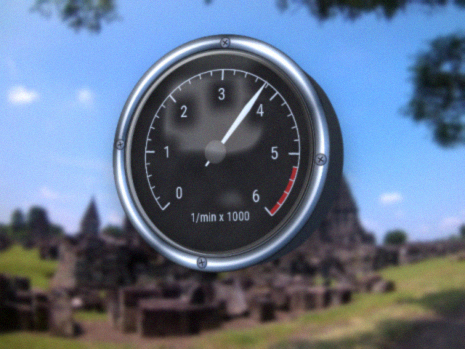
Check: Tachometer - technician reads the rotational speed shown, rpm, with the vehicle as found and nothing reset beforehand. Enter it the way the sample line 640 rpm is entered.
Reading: 3800 rpm
